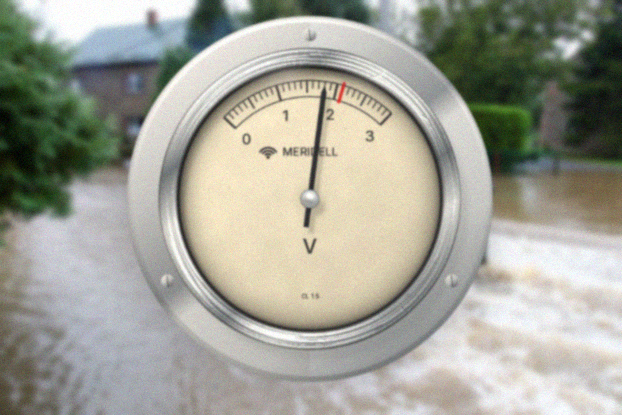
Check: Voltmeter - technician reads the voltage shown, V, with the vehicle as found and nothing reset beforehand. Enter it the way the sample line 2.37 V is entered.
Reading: 1.8 V
